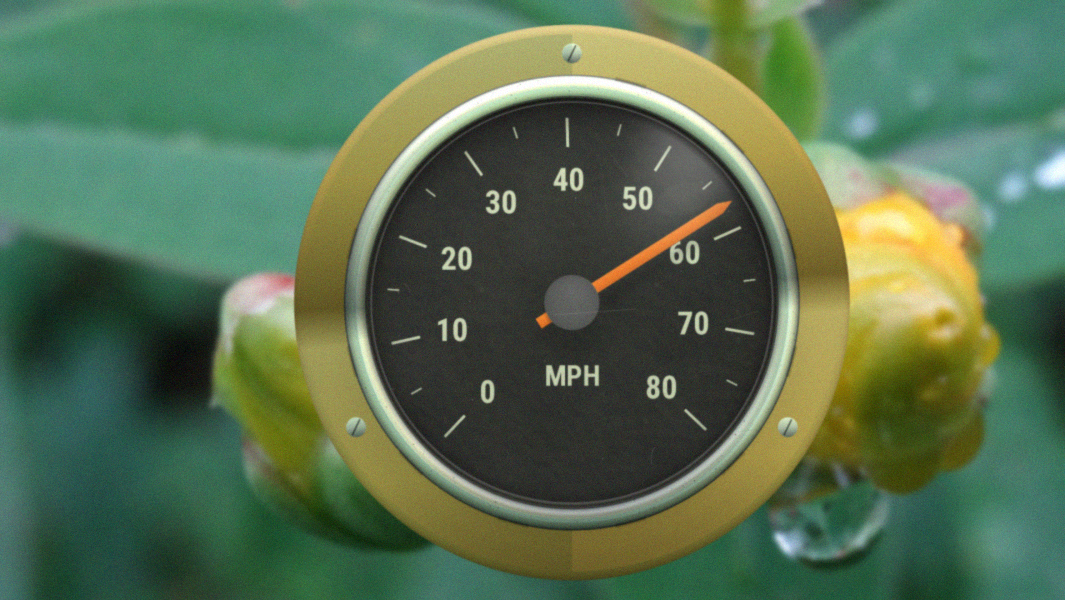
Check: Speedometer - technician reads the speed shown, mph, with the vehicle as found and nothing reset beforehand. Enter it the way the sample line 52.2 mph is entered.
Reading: 57.5 mph
